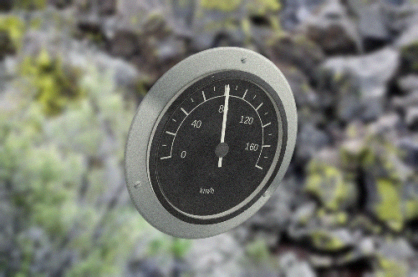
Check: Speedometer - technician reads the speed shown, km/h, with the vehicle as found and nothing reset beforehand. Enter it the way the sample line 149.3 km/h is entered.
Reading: 80 km/h
